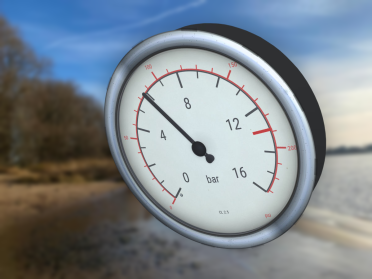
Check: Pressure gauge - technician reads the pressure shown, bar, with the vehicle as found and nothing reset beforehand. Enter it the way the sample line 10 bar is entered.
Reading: 6 bar
